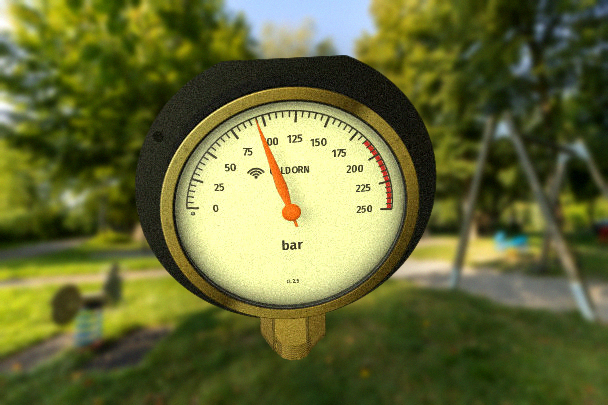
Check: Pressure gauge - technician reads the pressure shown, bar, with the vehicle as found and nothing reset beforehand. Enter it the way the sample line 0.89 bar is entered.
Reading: 95 bar
